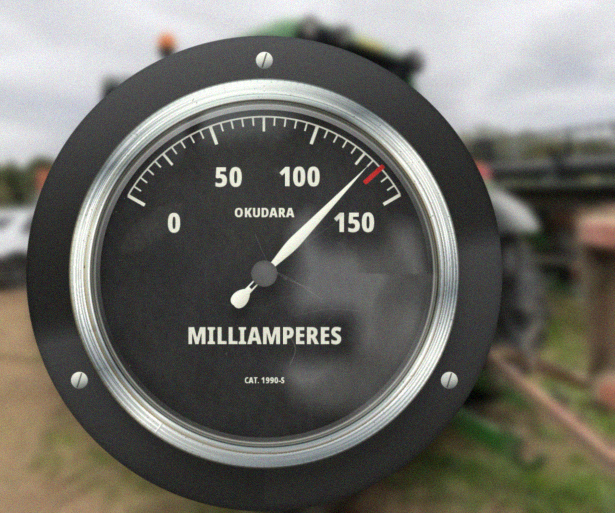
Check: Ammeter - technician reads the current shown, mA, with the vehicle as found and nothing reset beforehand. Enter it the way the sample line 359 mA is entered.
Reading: 130 mA
